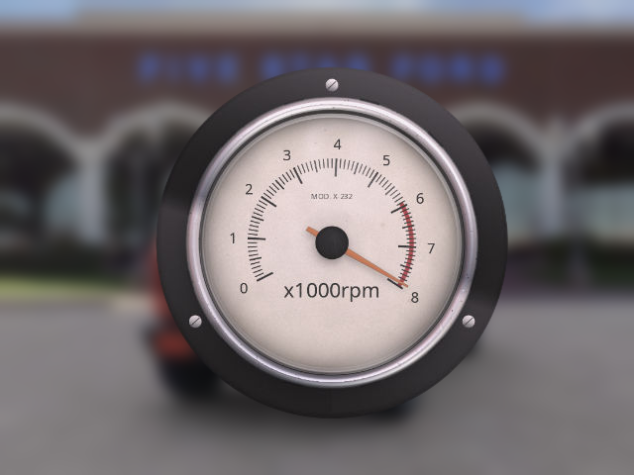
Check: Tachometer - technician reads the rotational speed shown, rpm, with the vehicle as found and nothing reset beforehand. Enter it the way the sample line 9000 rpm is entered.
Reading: 7900 rpm
